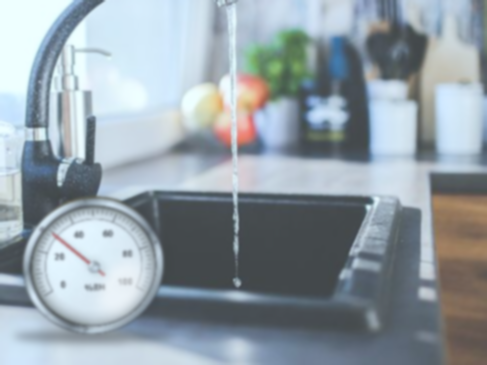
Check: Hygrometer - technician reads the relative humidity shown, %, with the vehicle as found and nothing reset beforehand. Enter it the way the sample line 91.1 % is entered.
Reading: 30 %
